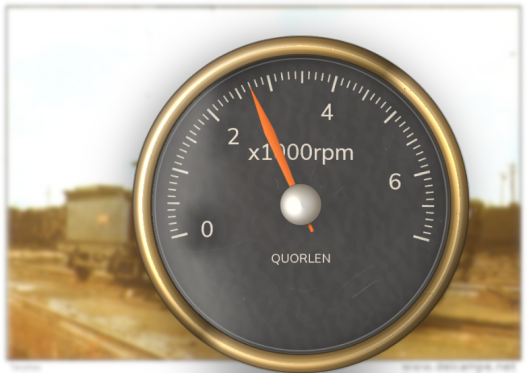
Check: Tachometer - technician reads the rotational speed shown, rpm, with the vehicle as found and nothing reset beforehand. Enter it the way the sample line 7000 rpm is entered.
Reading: 2700 rpm
